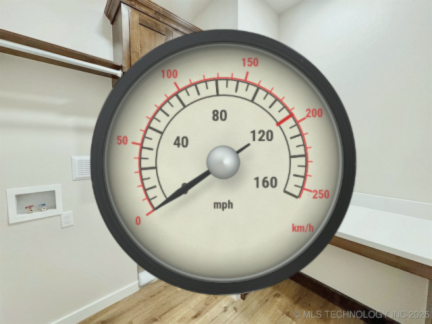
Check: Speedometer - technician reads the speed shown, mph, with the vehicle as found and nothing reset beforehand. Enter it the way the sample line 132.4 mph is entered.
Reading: 0 mph
